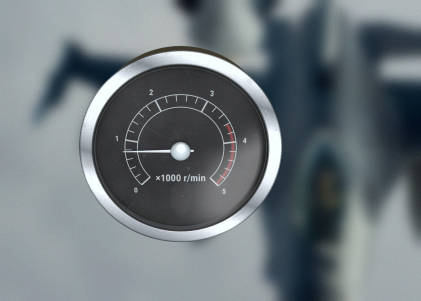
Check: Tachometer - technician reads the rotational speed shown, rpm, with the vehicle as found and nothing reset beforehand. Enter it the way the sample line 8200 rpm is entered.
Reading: 800 rpm
